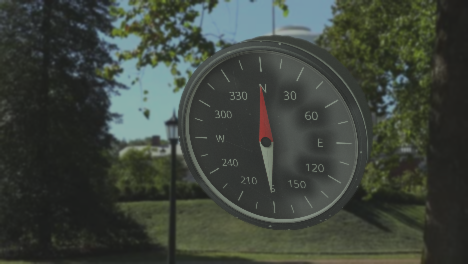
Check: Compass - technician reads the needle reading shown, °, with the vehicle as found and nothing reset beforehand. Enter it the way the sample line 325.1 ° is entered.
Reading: 0 °
